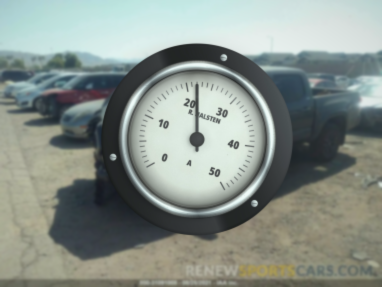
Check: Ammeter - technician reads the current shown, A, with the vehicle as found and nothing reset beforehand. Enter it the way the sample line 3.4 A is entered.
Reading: 22 A
